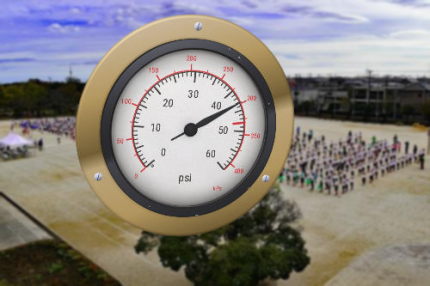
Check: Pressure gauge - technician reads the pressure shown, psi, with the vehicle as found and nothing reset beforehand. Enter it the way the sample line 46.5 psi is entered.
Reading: 43 psi
